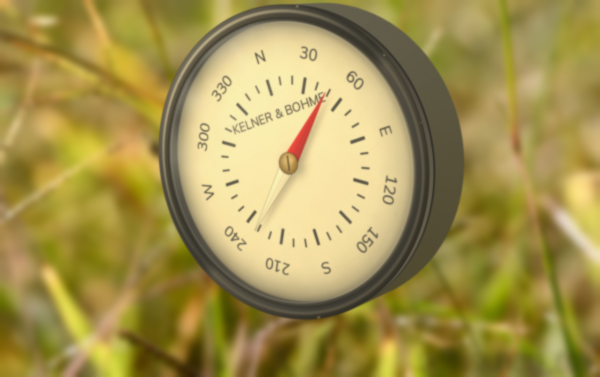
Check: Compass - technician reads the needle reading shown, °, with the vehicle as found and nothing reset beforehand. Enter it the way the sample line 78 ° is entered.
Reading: 50 °
